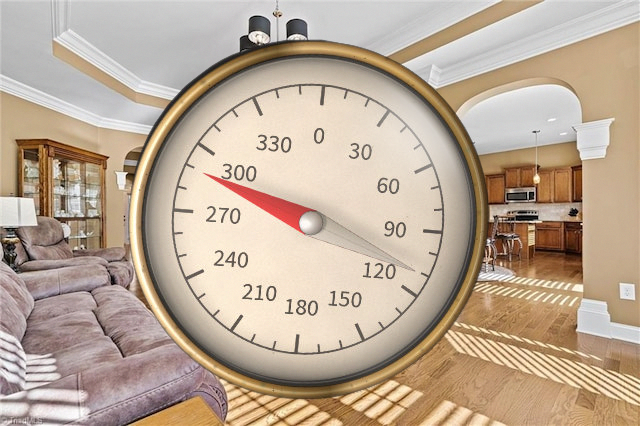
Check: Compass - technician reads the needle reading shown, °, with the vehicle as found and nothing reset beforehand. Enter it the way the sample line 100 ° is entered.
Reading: 290 °
